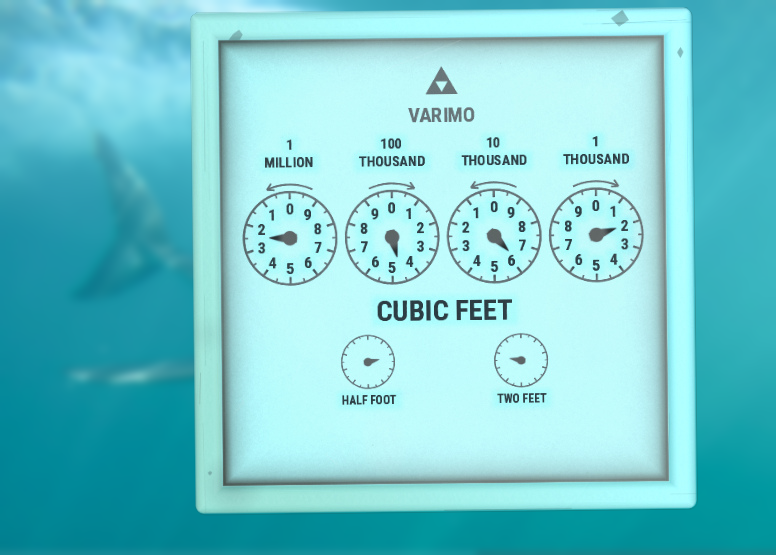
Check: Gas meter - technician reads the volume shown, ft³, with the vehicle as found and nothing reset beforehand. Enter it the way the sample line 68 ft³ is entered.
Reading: 246200 ft³
